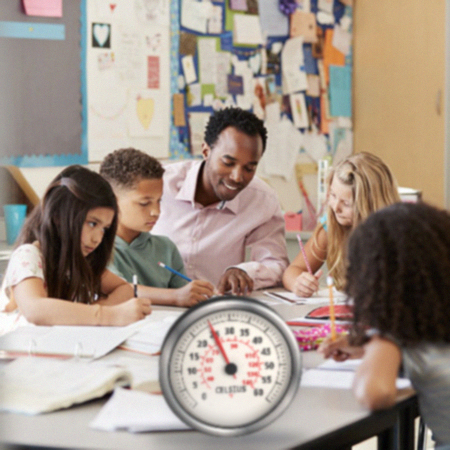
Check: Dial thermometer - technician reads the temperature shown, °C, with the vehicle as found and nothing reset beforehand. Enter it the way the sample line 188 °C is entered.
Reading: 25 °C
